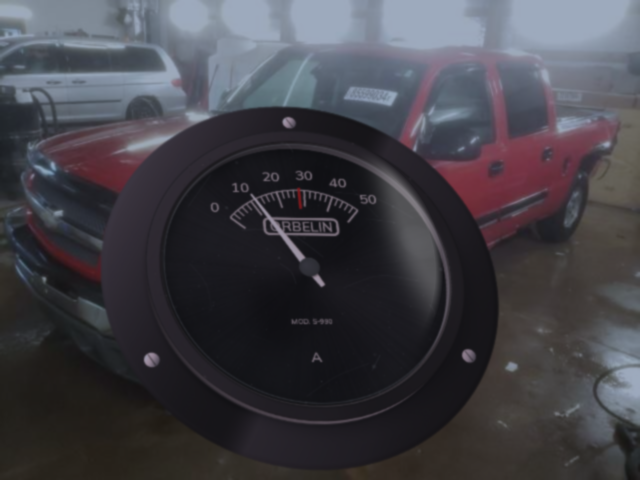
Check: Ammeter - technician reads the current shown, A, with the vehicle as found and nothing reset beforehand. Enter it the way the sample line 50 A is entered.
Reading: 10 A
